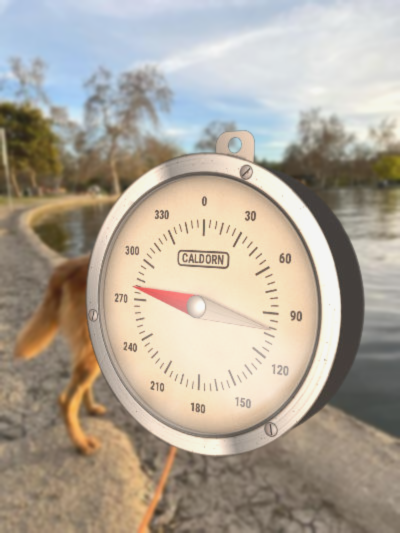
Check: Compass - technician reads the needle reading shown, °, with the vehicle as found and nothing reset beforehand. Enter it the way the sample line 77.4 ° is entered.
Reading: 280 °
